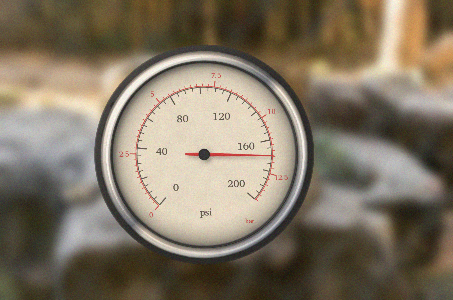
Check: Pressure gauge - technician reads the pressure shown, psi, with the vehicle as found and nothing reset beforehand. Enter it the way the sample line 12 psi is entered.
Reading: 170 psi
